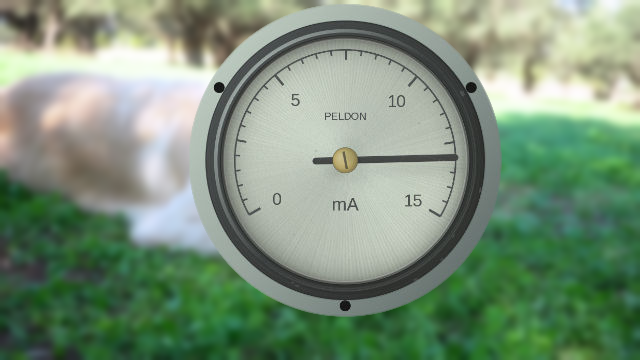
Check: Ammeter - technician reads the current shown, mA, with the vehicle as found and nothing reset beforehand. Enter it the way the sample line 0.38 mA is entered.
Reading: 13 mA
